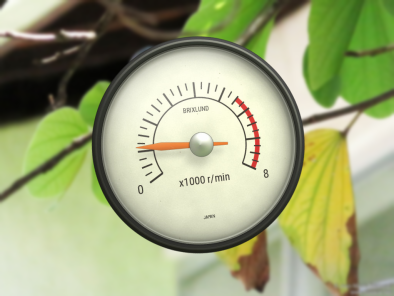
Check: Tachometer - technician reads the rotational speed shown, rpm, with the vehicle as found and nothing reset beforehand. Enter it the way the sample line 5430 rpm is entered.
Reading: 1125 rpm
